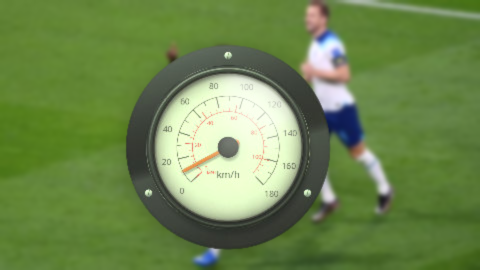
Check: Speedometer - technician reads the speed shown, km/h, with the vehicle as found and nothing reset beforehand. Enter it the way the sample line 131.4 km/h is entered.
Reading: 10 km/h
